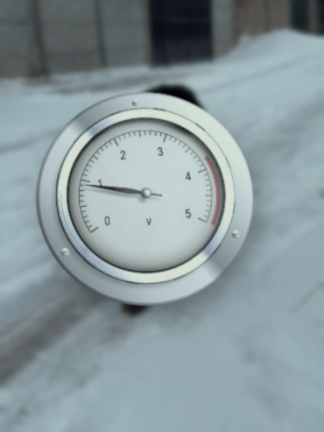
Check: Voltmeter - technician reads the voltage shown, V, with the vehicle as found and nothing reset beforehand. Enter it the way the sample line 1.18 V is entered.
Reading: 0.9 V
